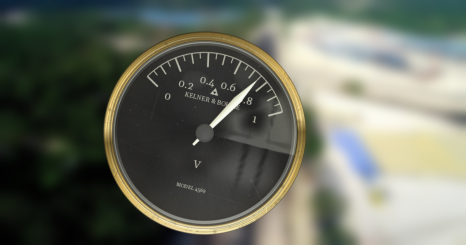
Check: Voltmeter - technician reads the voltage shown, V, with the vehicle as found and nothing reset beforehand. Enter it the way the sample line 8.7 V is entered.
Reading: 0.75 V
